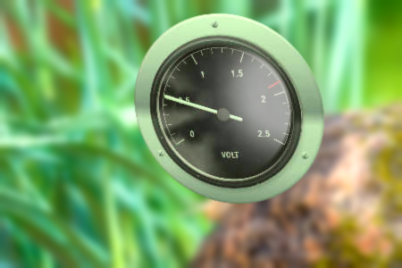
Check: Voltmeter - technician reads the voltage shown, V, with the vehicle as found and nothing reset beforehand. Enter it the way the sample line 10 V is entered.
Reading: 0.5 V
